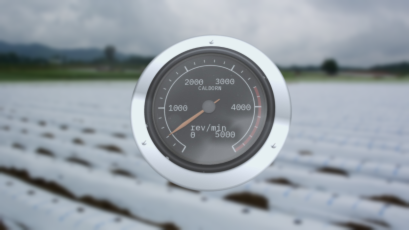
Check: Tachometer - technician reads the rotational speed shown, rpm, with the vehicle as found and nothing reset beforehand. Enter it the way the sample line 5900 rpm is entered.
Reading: 400 rpm
